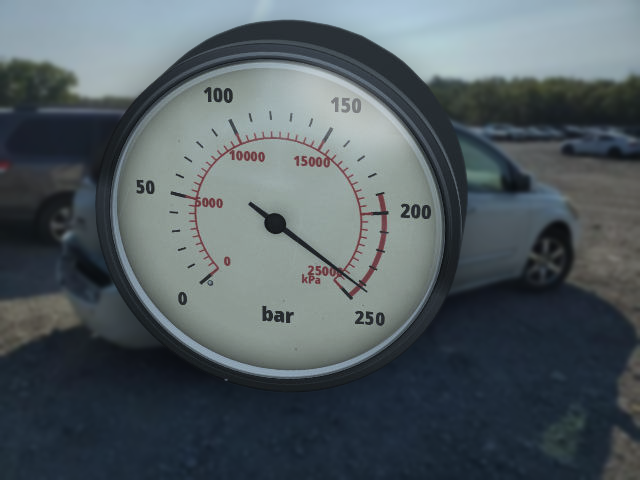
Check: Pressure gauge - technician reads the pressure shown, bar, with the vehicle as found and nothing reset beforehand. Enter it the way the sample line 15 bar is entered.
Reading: 240 bar
